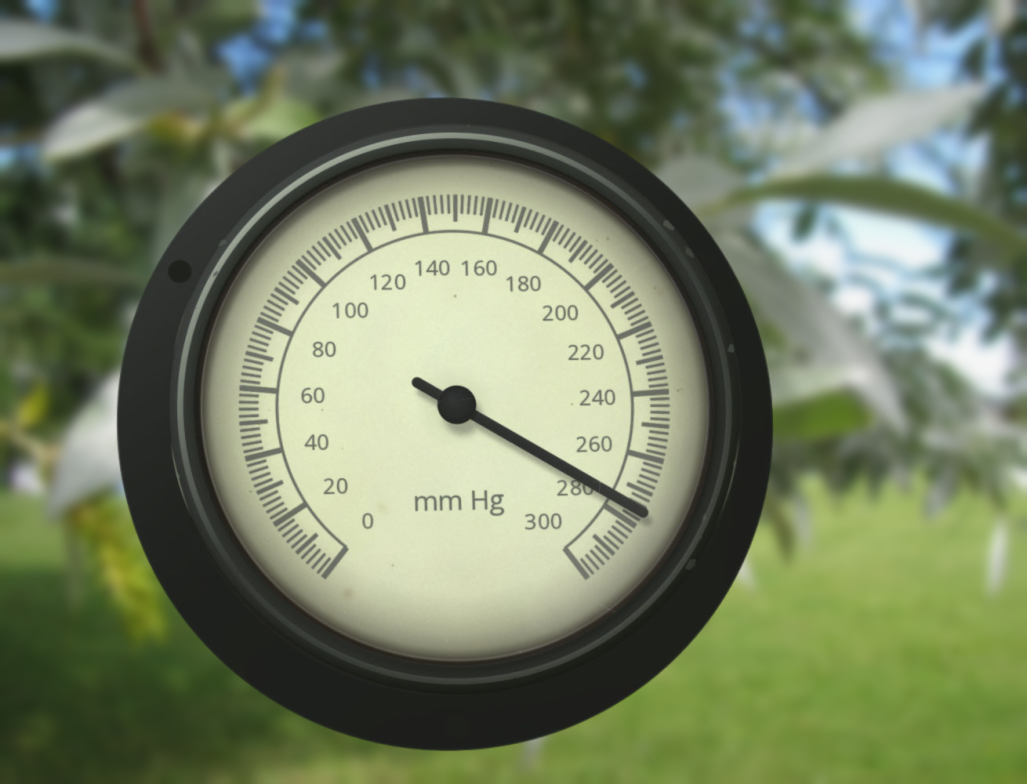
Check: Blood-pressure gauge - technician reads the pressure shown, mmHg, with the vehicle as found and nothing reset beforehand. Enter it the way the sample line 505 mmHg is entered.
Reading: 276 mmHg
